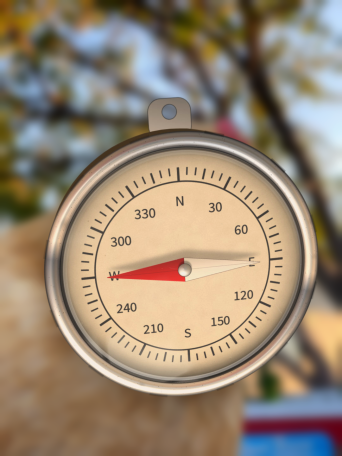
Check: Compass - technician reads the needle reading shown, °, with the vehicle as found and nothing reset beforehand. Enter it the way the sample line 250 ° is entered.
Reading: 270 °
